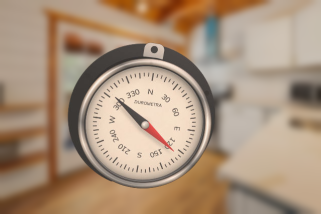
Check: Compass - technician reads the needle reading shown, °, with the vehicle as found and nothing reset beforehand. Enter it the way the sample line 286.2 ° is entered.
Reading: 125 °
